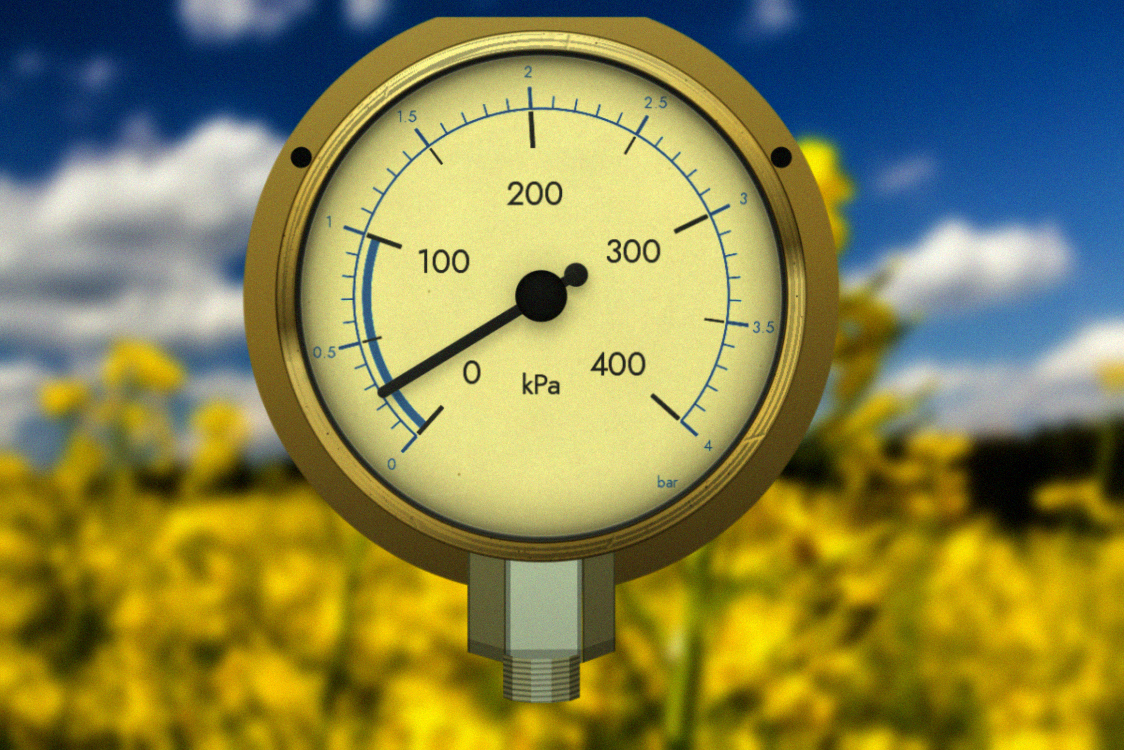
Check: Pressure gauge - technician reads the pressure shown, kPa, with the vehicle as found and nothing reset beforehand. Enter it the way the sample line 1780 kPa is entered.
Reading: 25 kPa
